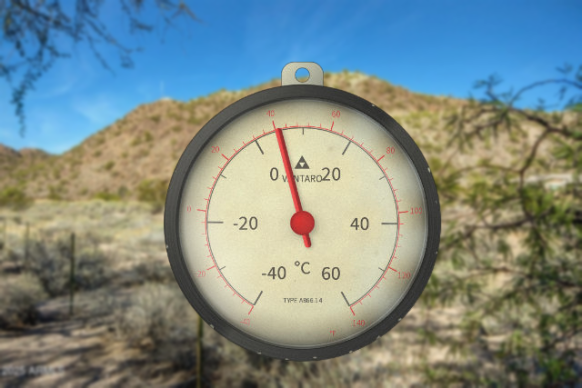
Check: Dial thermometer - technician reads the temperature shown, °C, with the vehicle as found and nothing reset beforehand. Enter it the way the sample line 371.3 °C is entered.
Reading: 5 °C
